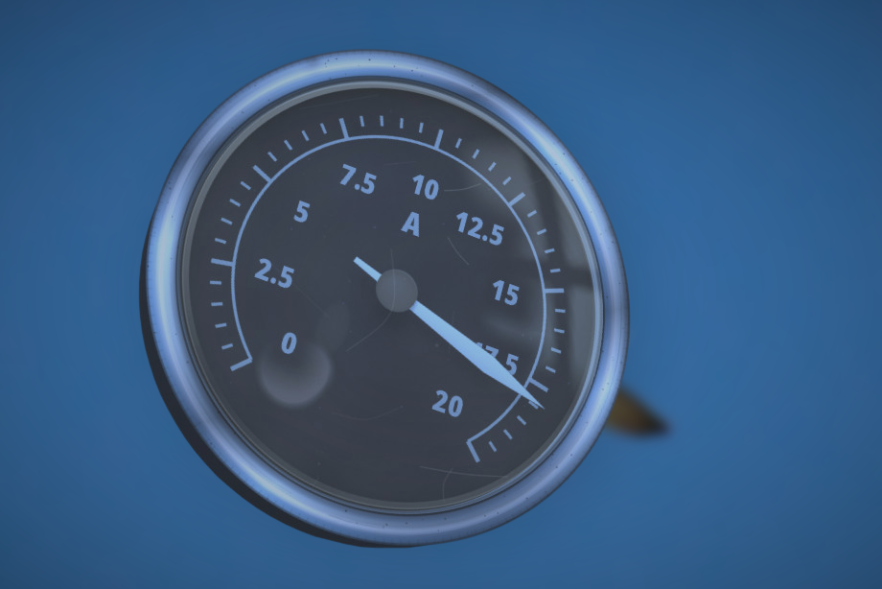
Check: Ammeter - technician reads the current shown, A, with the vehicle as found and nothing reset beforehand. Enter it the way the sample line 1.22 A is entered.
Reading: 18 A
